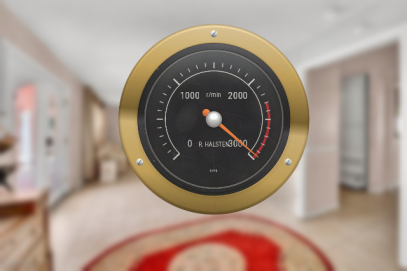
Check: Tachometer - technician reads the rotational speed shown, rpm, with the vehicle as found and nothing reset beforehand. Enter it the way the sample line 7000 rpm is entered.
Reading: 2950 rpm
